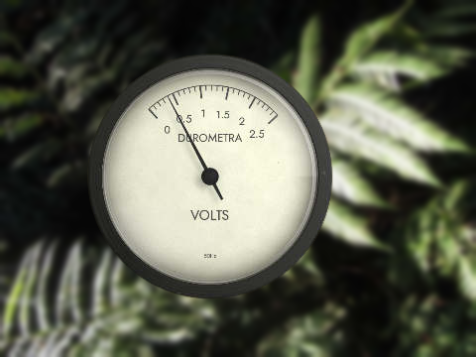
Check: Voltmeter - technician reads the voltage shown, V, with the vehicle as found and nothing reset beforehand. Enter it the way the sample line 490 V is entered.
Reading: 0.4 V
